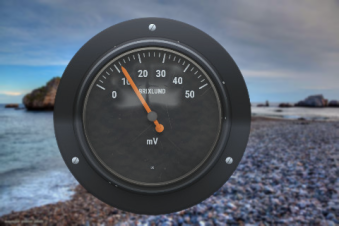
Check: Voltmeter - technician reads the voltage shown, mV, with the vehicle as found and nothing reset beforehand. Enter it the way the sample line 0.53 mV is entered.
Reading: 12 mV
